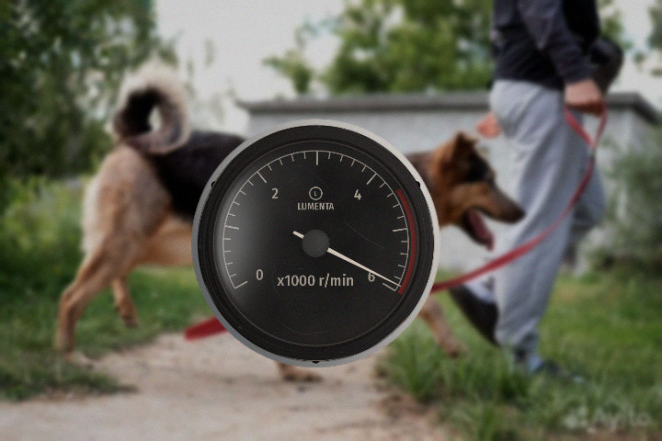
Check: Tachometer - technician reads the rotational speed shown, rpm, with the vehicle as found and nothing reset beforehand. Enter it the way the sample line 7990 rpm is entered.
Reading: 5900 rpm
